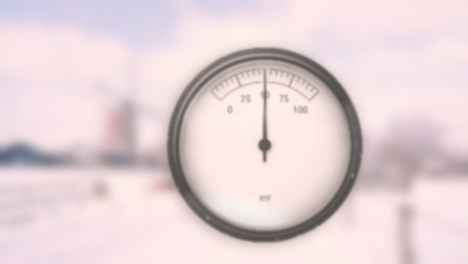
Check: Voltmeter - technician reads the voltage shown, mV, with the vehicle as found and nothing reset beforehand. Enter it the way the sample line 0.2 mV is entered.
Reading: 50 mV
